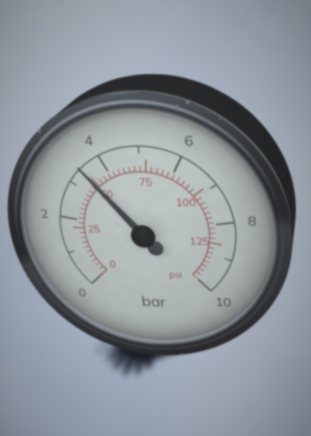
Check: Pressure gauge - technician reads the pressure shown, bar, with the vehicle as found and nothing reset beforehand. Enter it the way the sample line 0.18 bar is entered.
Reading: 3.5 bar
